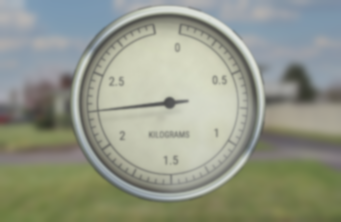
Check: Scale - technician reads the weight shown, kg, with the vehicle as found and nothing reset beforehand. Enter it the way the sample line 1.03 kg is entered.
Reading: 2.25 kg
